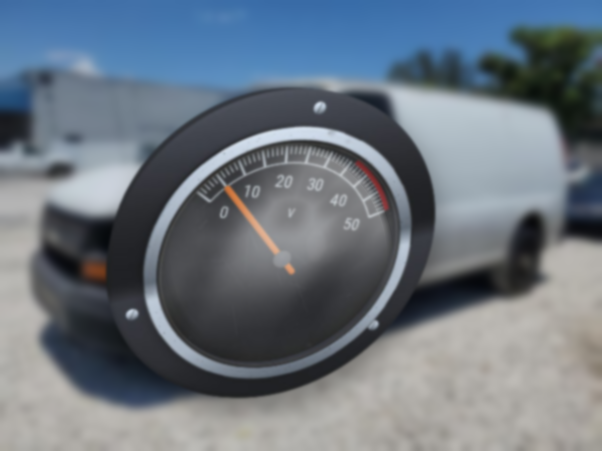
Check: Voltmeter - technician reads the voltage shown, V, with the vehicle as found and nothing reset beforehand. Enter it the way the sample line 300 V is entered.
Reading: 5 V
